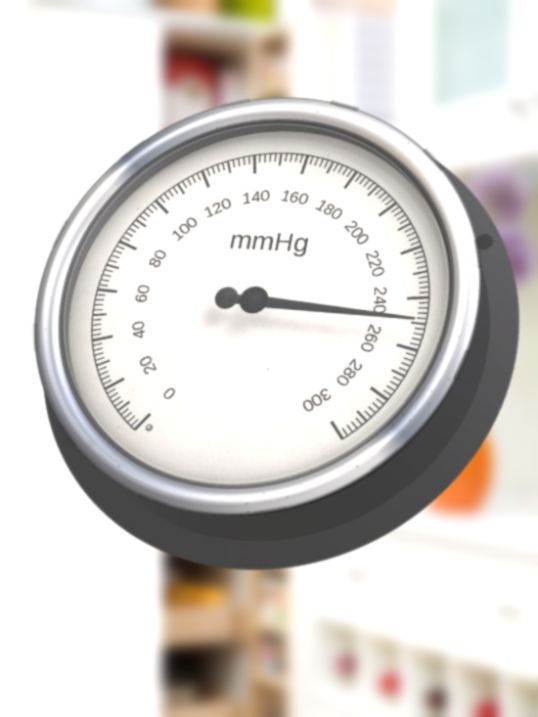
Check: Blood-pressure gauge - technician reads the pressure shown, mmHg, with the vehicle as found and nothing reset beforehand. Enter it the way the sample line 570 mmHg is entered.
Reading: 250 mmHg
